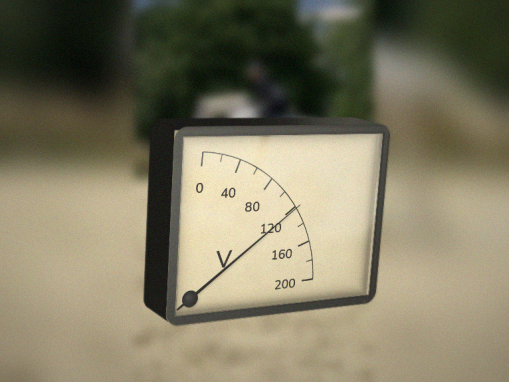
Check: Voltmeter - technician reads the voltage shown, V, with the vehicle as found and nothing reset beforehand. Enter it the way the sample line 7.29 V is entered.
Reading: 120 V
